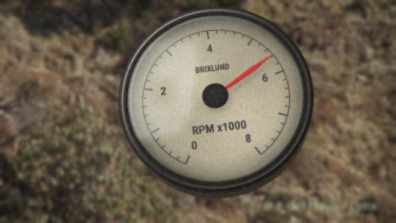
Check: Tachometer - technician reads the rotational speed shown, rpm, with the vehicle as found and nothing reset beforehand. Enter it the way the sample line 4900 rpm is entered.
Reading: 5600 rpm
